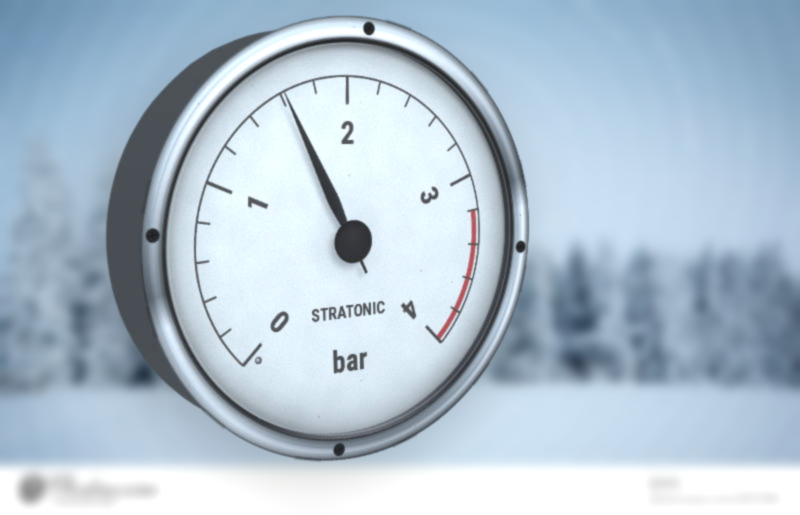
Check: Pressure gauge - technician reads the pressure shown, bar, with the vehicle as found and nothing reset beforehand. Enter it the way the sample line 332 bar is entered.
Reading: 1.6 bar
